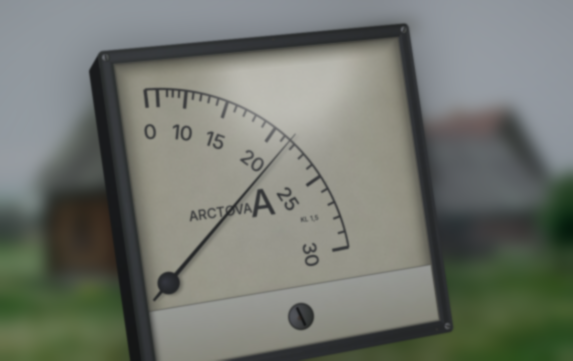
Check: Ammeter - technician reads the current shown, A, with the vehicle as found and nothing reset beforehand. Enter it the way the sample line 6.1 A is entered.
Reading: 21.5 A
